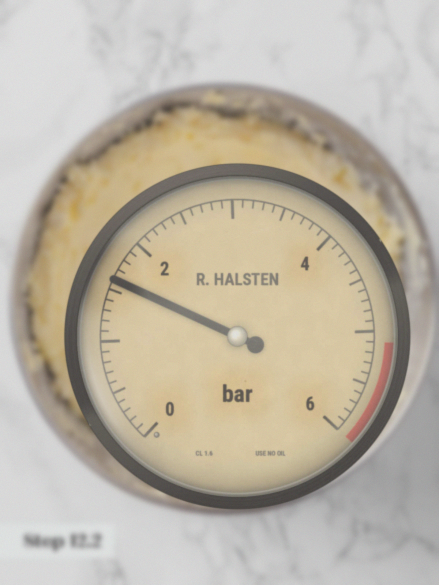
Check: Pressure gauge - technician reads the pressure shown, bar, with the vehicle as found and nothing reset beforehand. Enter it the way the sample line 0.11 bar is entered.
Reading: 1.6 bar
